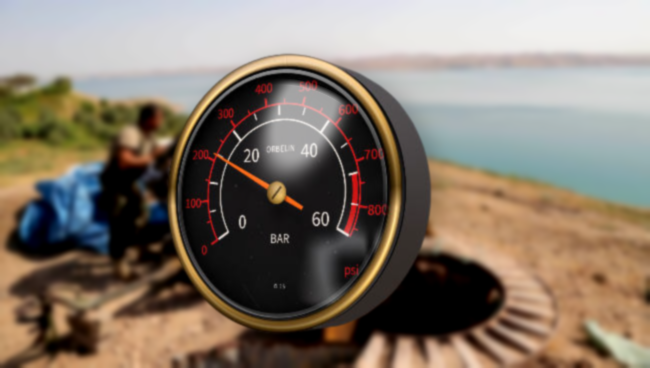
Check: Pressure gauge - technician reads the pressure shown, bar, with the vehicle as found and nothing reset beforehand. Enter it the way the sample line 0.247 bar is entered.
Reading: 15 bar
